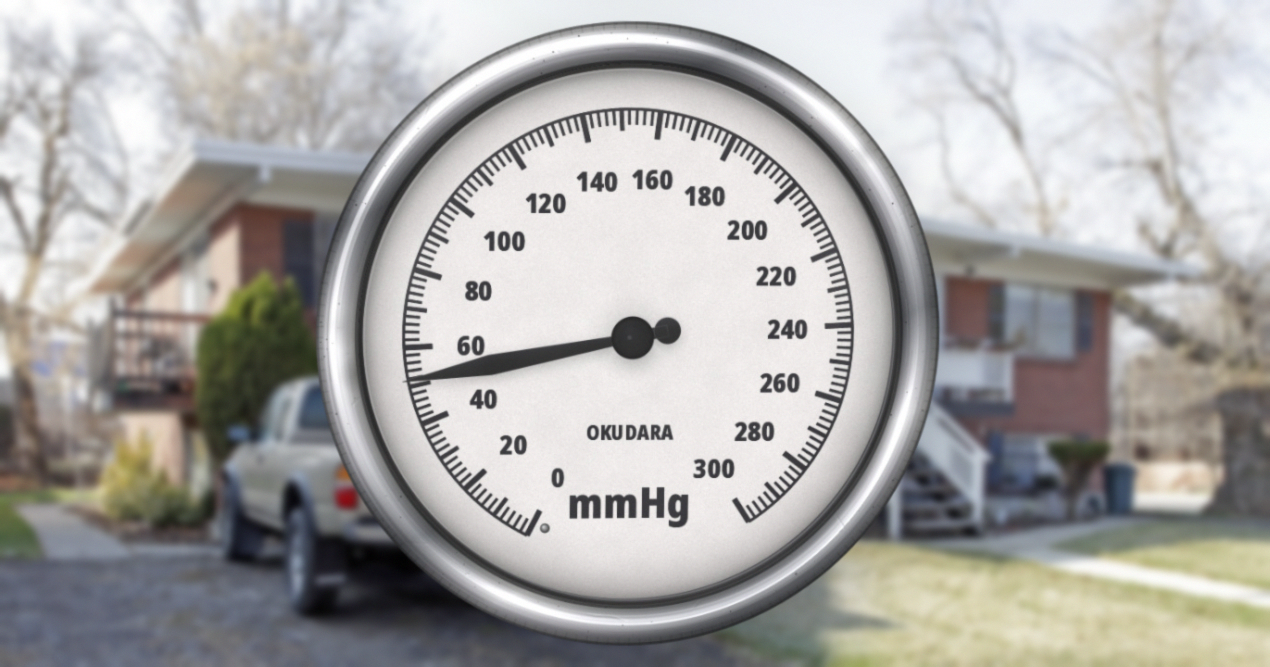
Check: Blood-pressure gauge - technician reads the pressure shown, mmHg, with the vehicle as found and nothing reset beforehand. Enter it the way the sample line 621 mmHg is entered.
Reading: 52 mmHg
